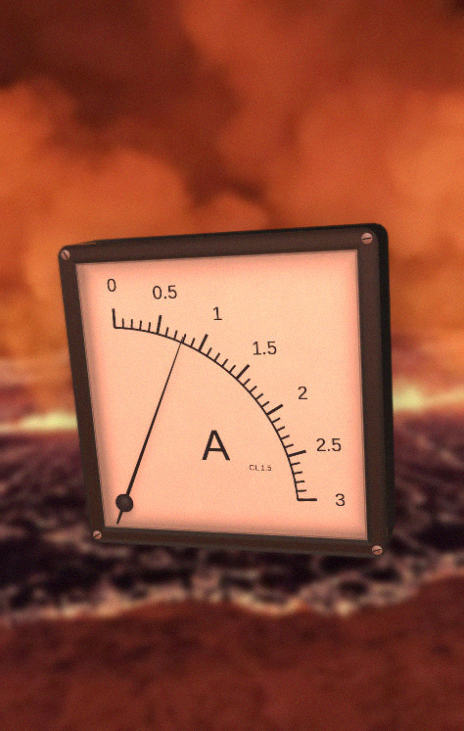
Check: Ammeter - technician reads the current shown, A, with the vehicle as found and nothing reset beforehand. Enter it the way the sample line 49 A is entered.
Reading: 0.8 A
